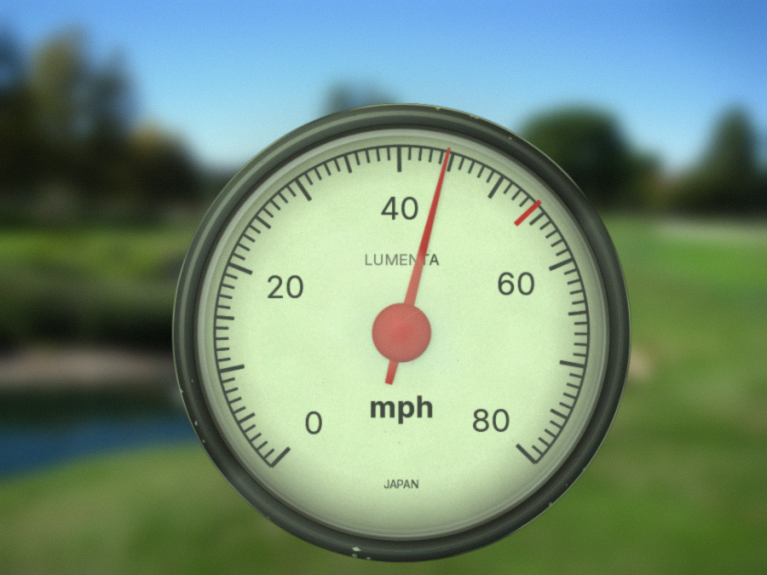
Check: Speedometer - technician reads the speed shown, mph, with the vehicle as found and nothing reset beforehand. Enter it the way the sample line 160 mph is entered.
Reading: 44.5 mph
